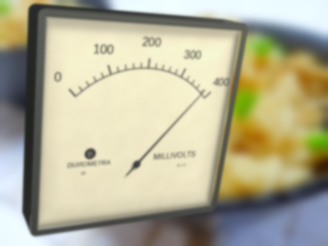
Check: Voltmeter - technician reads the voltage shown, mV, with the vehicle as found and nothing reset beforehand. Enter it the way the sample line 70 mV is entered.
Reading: 380 mV
